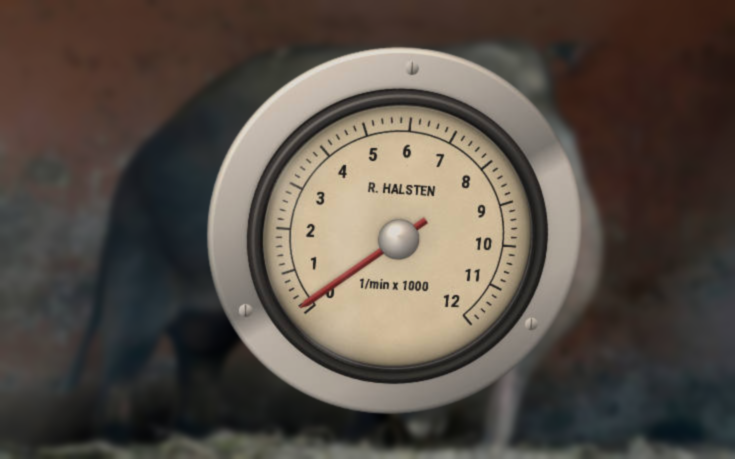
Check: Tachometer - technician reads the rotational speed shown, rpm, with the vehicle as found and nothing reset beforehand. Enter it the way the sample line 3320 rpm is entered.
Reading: 200 rpm
